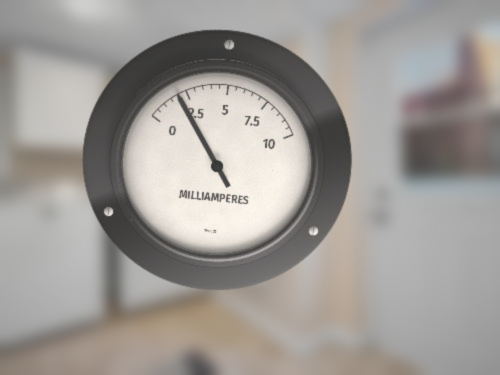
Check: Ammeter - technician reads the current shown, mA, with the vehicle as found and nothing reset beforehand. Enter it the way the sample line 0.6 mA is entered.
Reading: 2 mA
